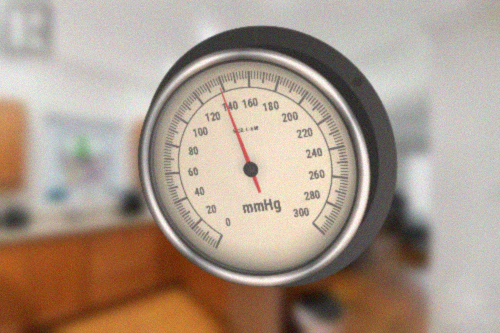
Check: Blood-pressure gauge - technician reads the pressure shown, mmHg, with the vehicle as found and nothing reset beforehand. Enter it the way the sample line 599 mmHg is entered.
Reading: 140 mmHg
